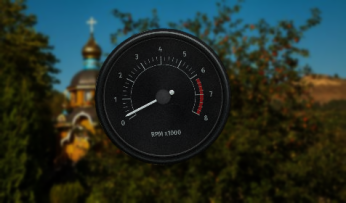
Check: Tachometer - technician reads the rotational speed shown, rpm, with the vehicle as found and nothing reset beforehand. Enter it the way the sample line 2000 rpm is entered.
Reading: 200 rpm
